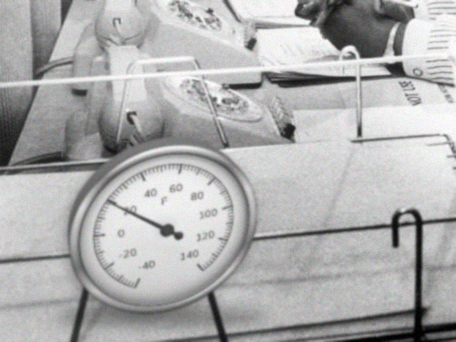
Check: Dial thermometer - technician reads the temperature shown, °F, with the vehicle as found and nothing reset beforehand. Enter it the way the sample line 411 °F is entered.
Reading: 20 °F
